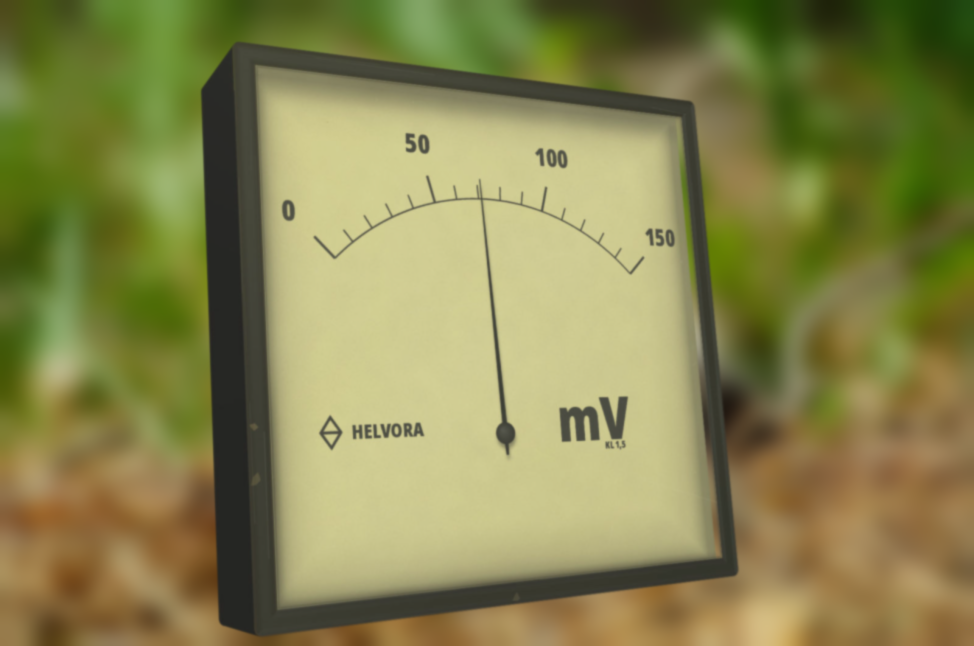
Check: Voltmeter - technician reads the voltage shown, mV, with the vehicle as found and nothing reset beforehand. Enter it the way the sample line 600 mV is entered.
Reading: 70 mV
